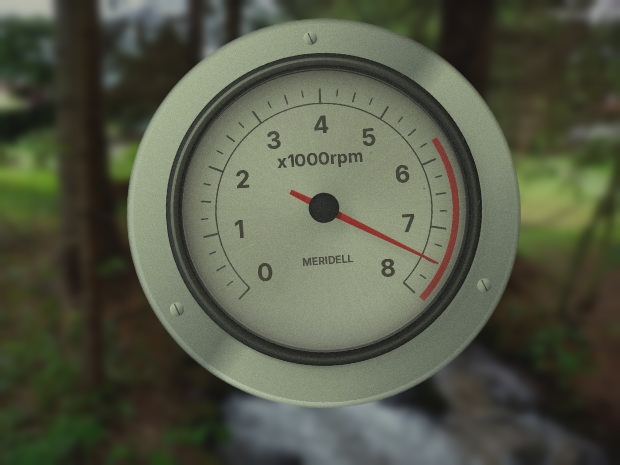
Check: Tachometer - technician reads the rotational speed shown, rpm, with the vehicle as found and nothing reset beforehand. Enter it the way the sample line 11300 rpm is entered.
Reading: 7500 rpm
